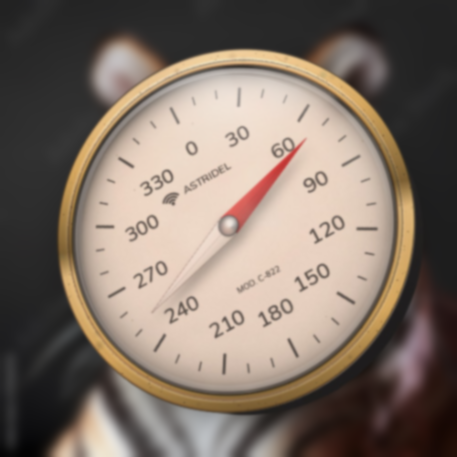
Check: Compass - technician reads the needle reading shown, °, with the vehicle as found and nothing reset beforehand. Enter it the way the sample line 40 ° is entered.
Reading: 70 °
